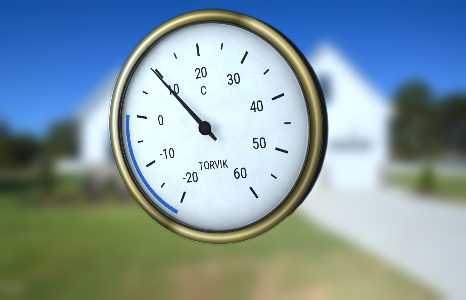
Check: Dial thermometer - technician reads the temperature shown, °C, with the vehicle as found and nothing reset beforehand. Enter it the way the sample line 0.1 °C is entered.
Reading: 10 °C
